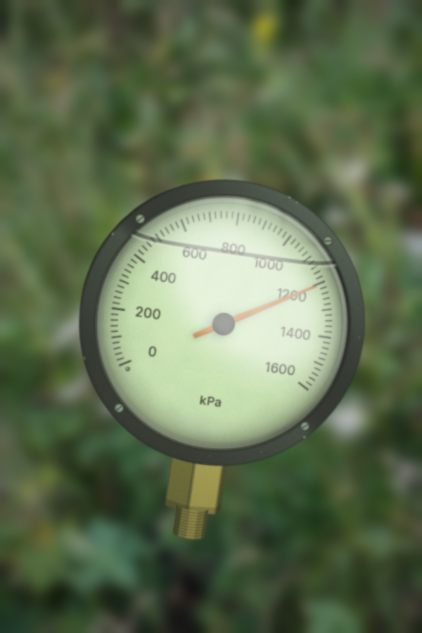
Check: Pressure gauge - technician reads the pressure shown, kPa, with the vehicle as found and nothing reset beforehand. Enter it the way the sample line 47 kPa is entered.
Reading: 1200 kPa
